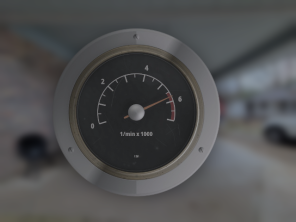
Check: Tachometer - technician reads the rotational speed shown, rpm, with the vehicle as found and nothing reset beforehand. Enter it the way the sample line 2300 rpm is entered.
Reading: 5750 rpm
